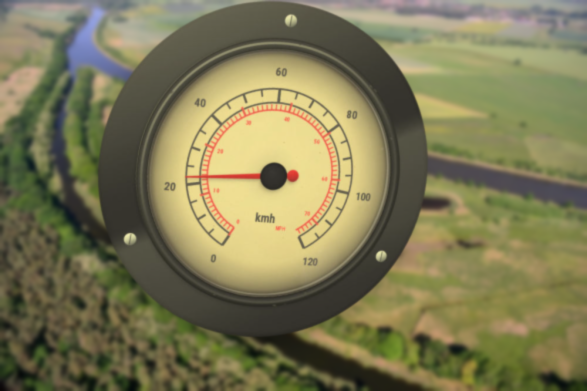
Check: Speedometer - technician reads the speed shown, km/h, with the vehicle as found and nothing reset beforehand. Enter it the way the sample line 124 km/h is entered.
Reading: 22.5 km/h
